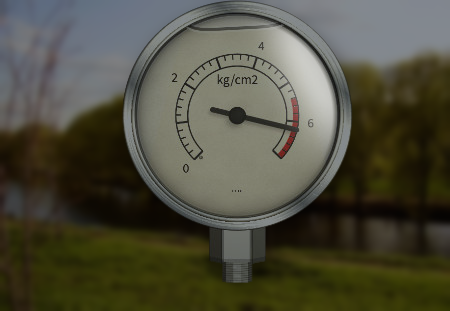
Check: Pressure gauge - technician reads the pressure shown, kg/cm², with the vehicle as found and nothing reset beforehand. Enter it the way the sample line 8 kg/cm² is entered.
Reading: 6.2 kg/cm²
